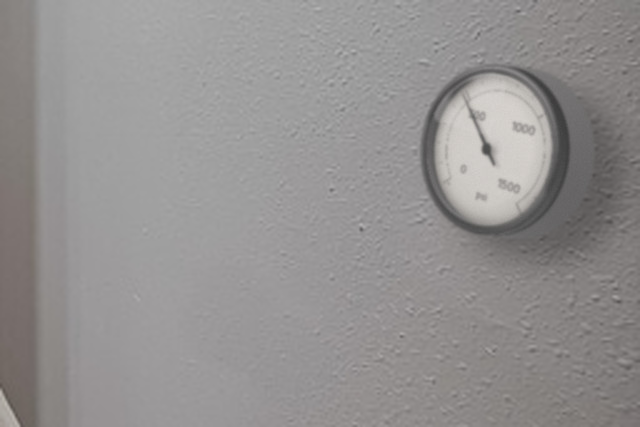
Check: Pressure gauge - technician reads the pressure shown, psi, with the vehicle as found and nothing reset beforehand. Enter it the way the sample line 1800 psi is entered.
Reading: 500 psi
